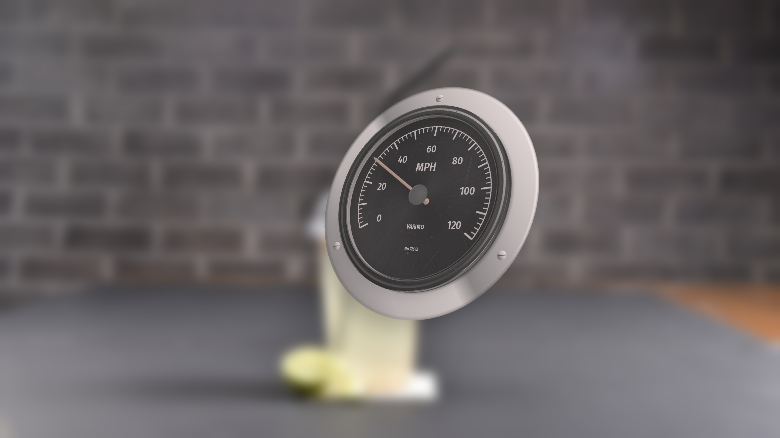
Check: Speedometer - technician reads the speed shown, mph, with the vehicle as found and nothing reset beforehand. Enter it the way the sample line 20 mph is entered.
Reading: 30 mph
